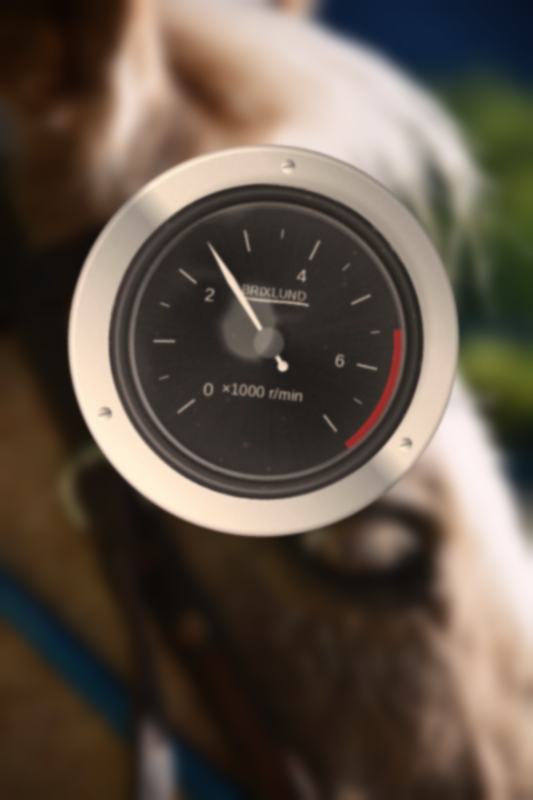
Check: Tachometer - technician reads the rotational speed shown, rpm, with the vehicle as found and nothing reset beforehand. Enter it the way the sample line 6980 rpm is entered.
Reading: 2500 rpm
